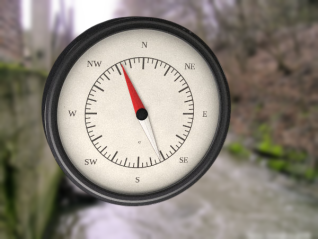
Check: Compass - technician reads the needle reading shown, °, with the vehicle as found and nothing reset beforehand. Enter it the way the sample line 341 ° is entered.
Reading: 335 °
